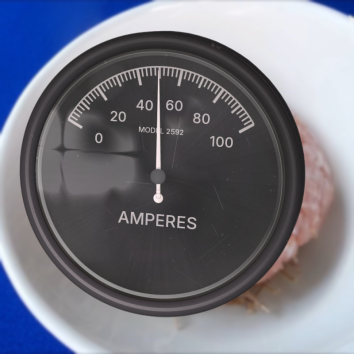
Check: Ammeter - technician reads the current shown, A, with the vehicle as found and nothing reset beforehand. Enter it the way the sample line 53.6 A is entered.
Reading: 50 A
